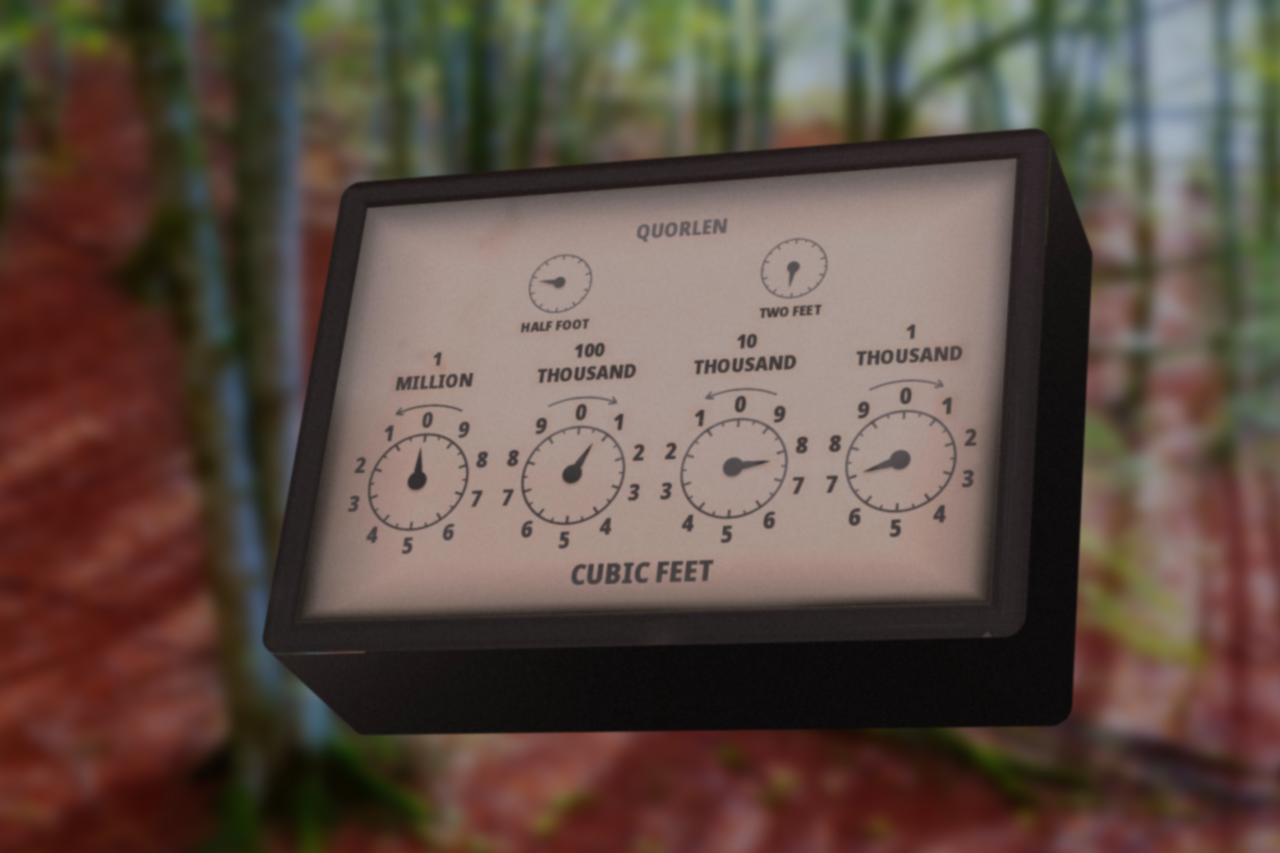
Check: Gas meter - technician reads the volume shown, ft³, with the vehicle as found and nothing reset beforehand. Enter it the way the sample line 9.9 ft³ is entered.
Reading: 7700 ft³
